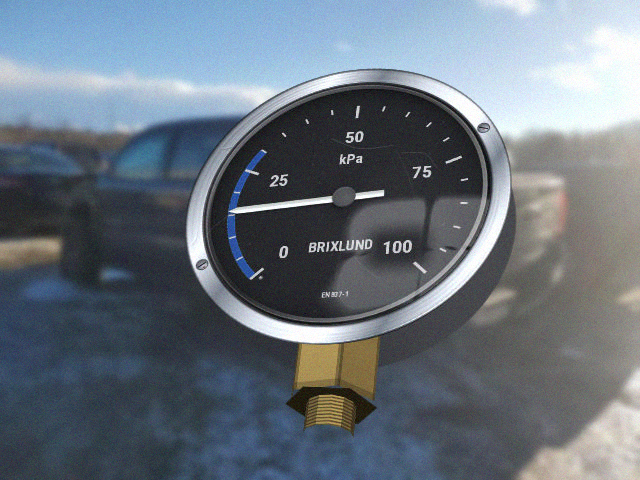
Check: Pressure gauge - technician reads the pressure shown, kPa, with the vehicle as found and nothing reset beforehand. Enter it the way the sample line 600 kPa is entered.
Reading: 15 kPa
